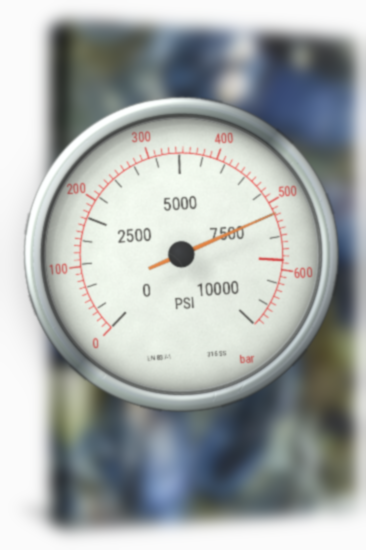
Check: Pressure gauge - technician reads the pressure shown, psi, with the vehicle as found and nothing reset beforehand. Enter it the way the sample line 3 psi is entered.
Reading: 7500 psi
